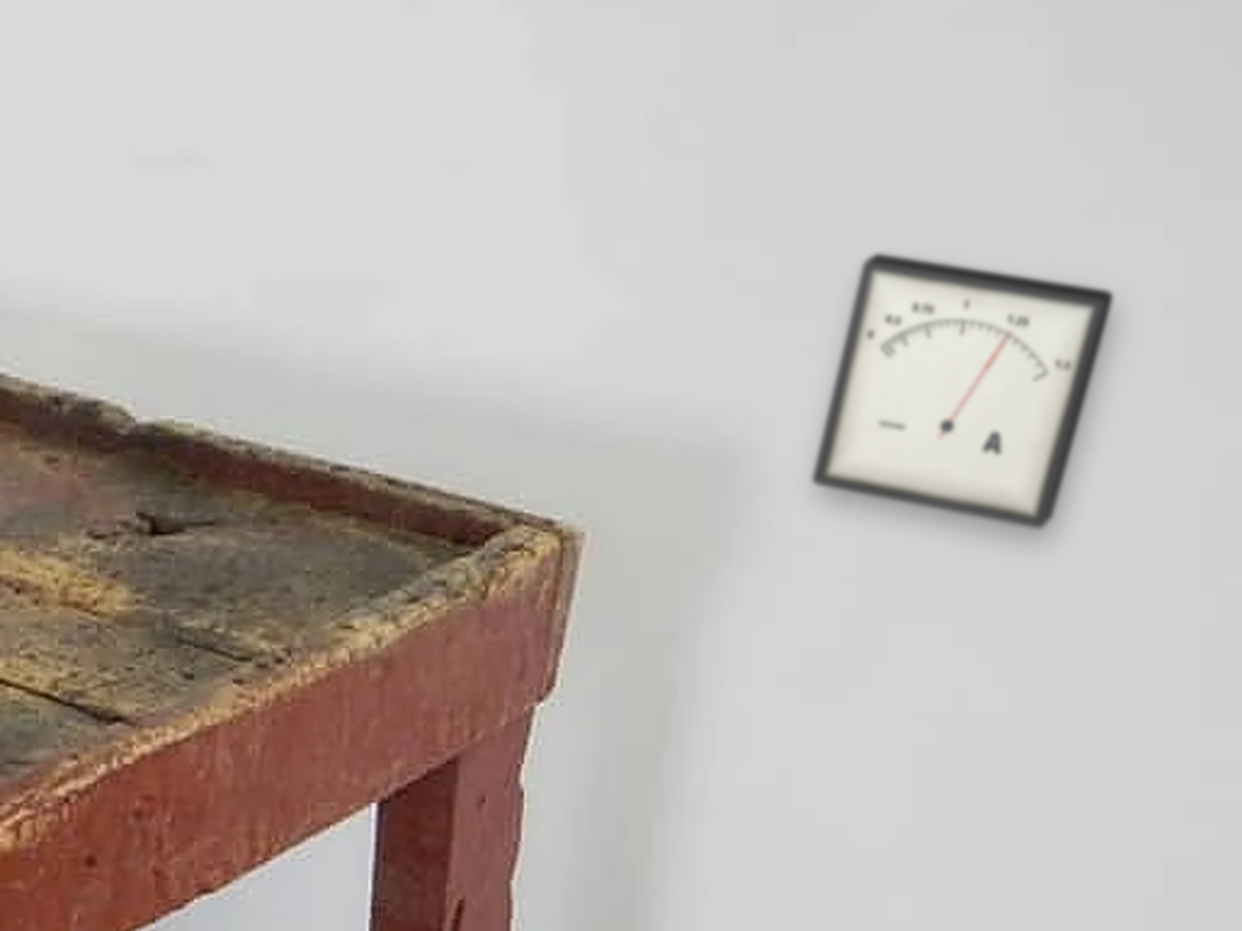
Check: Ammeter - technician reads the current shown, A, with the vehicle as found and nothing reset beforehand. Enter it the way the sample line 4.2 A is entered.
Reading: 1.25 A
